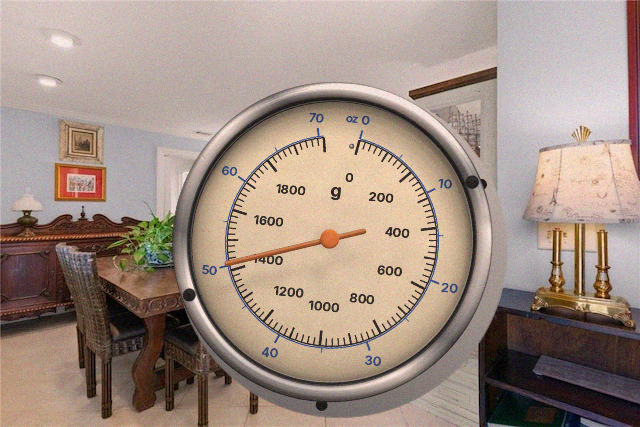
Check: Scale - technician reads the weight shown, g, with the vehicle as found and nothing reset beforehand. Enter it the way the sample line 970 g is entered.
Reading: 1420 g
